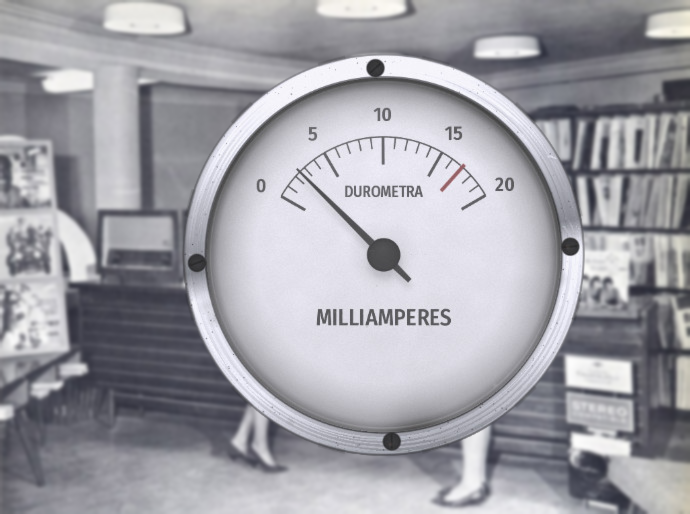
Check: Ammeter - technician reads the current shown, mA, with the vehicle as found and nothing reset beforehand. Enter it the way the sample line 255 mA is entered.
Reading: 2.5 mA
